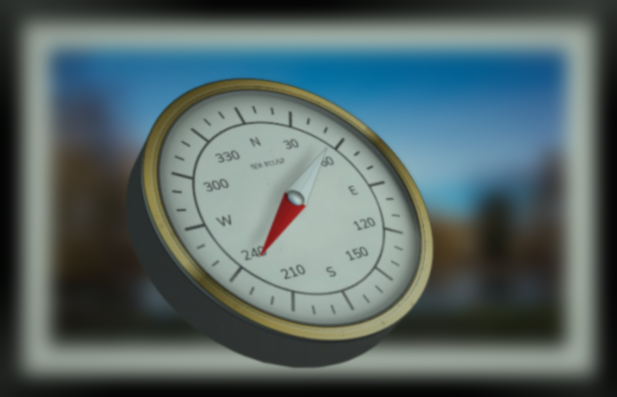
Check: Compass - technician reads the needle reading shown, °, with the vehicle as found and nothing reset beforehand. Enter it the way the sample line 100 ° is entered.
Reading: 235 °
